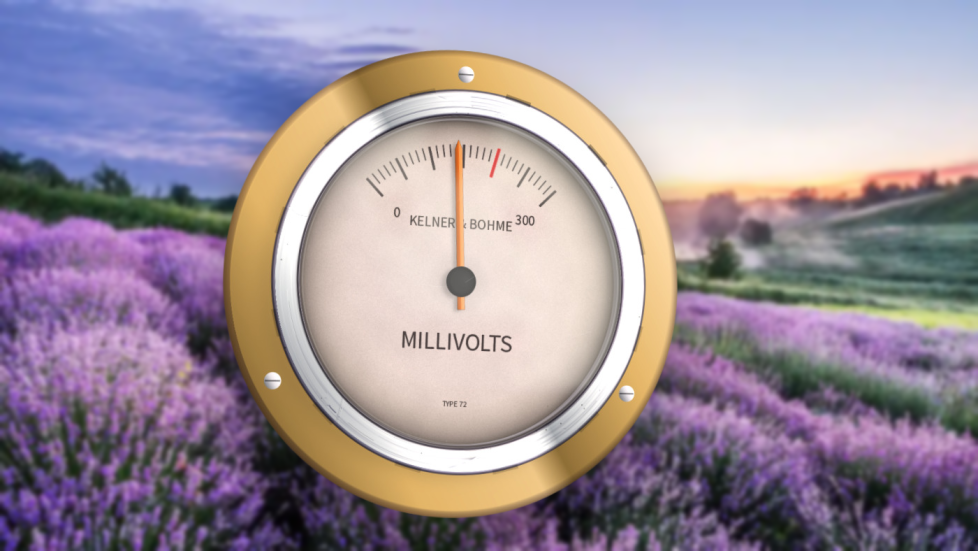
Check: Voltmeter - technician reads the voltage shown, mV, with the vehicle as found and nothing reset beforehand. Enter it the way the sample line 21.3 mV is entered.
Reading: 140 mV
